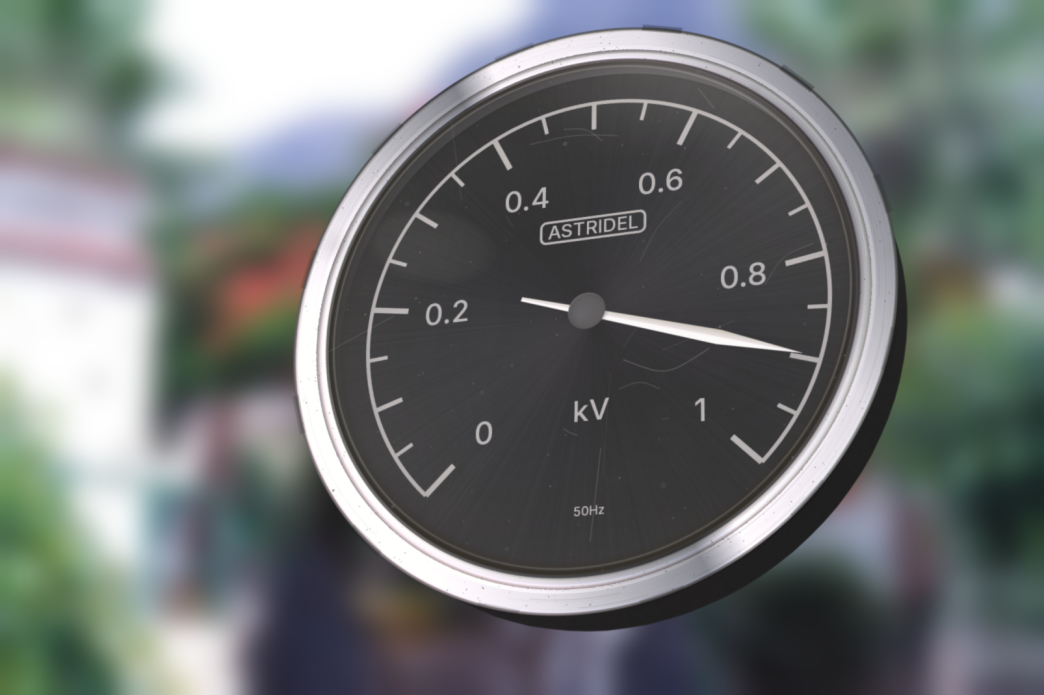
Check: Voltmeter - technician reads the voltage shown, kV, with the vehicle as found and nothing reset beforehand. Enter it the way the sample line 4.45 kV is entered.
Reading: 0.9 kV
